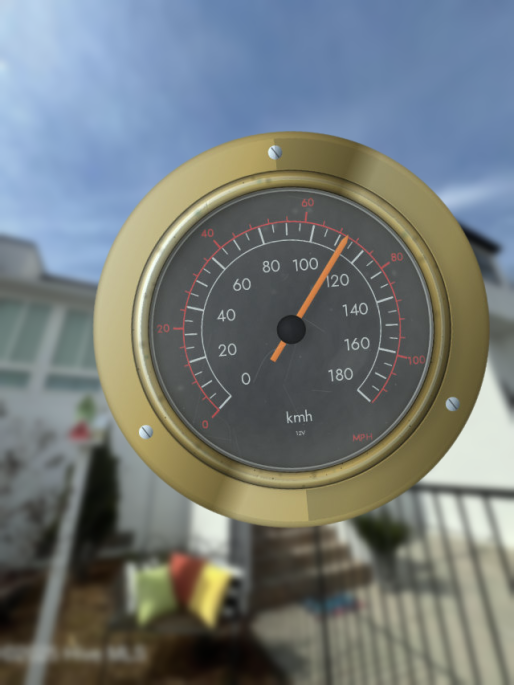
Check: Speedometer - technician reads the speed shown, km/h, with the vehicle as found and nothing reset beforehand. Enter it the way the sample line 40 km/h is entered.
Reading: 112.5 km/h
